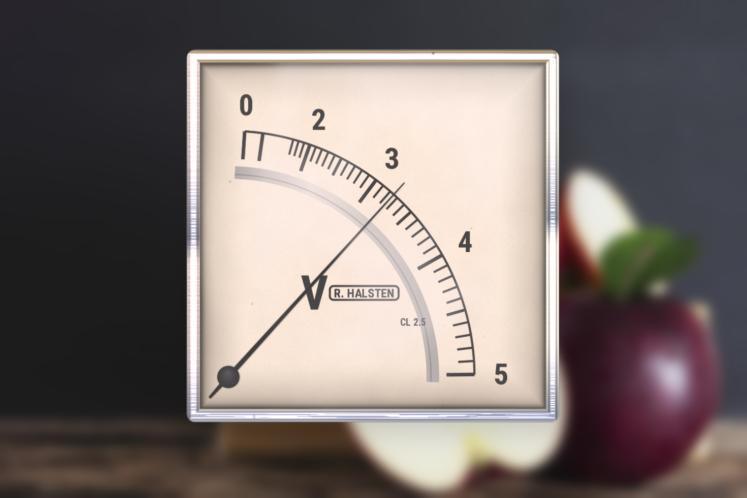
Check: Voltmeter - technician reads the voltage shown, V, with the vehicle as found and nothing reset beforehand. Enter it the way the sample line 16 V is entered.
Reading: 3.25 V
